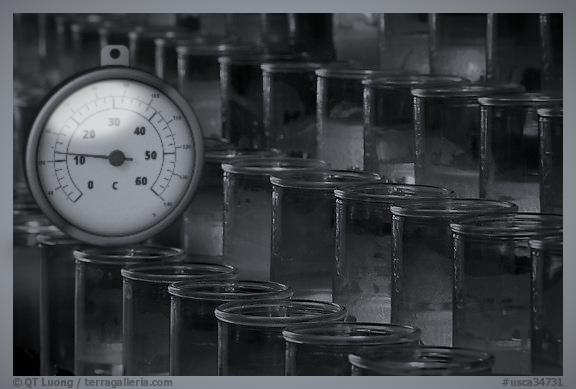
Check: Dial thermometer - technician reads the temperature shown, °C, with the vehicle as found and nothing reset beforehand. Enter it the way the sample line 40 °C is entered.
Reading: 12 °C
